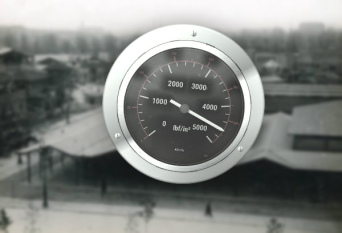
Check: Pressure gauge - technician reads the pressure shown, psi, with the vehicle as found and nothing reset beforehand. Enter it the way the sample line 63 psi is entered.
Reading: 4600 psi
